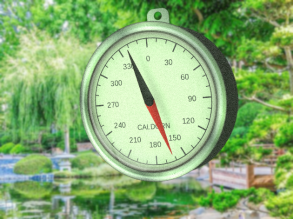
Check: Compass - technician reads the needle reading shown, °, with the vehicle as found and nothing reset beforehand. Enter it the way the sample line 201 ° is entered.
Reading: 160 °
